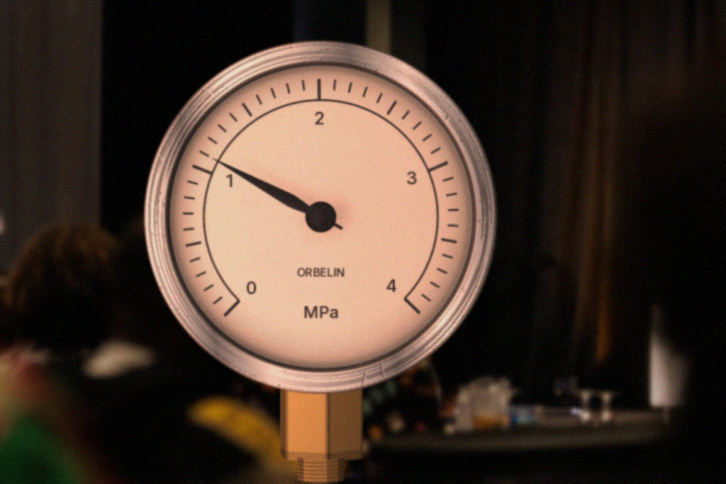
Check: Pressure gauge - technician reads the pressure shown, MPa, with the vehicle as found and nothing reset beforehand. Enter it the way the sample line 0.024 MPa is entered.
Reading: 1.1 MPa
